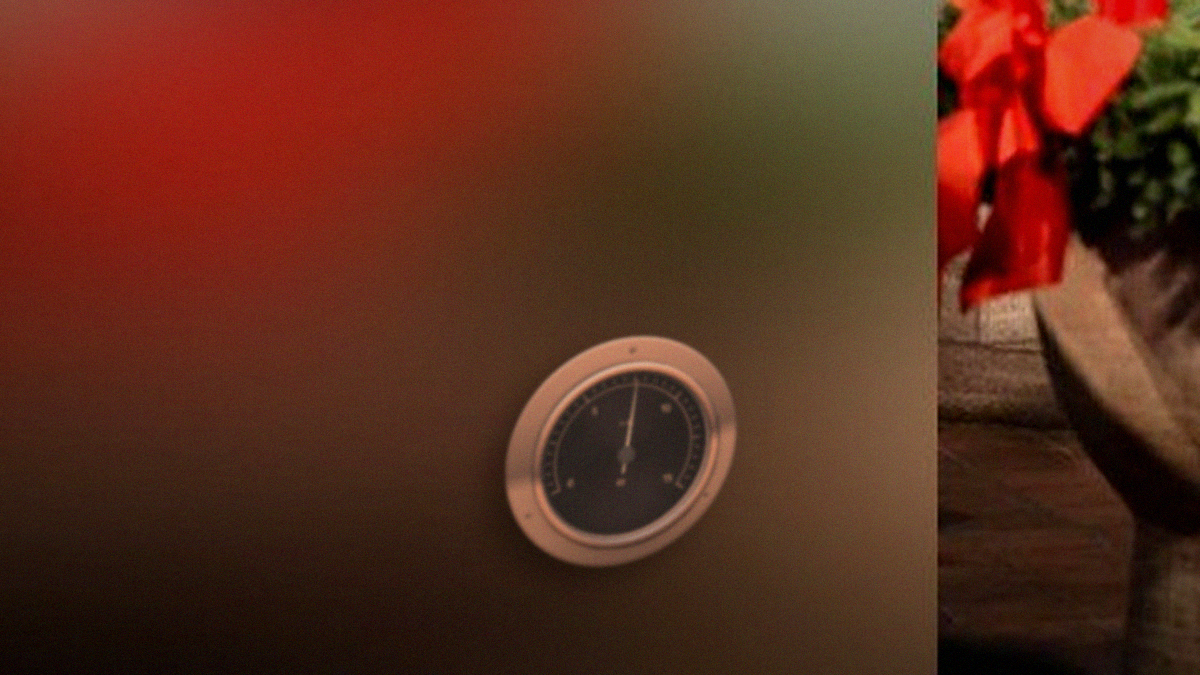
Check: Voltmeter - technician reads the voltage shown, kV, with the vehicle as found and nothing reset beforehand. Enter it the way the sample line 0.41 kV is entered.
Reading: 7.5 kV
